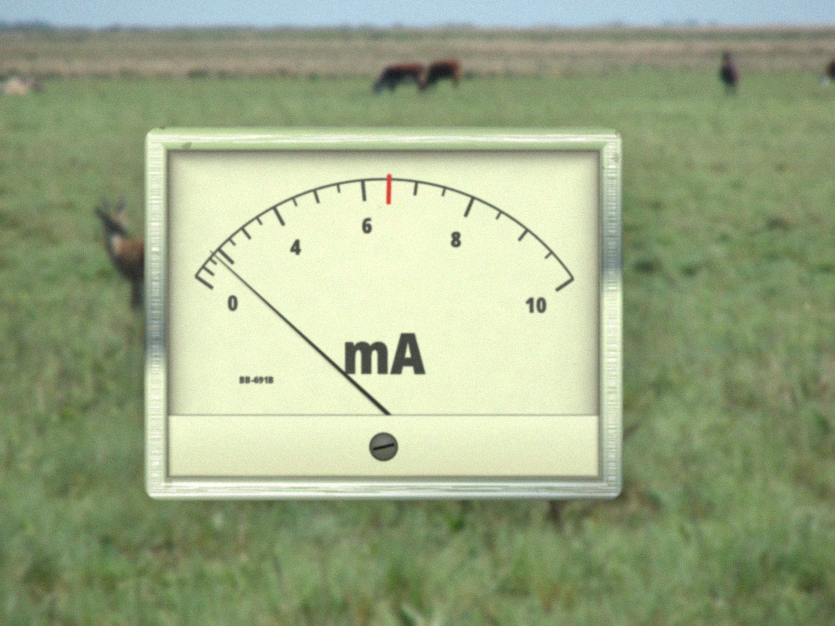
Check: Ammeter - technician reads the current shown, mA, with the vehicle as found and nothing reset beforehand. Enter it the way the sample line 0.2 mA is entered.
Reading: 1.75 mA
